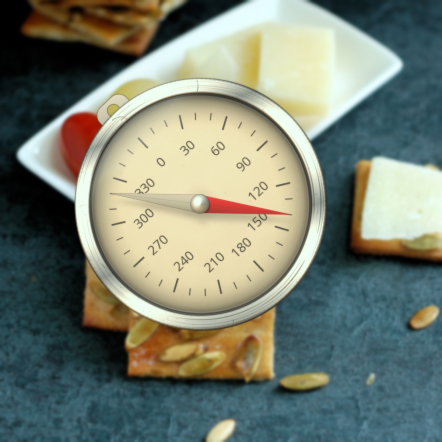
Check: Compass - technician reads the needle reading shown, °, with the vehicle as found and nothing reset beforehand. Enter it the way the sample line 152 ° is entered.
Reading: 140 °
